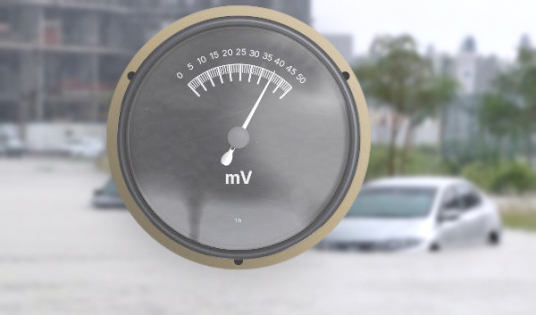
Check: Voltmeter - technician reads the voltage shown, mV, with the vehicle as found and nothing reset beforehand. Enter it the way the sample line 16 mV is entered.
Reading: 40 mV
